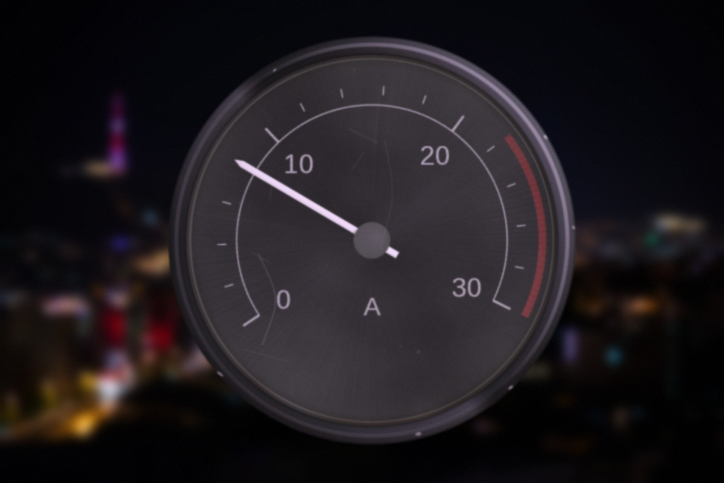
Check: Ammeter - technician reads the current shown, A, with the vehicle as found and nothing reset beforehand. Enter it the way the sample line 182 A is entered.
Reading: 8 A
